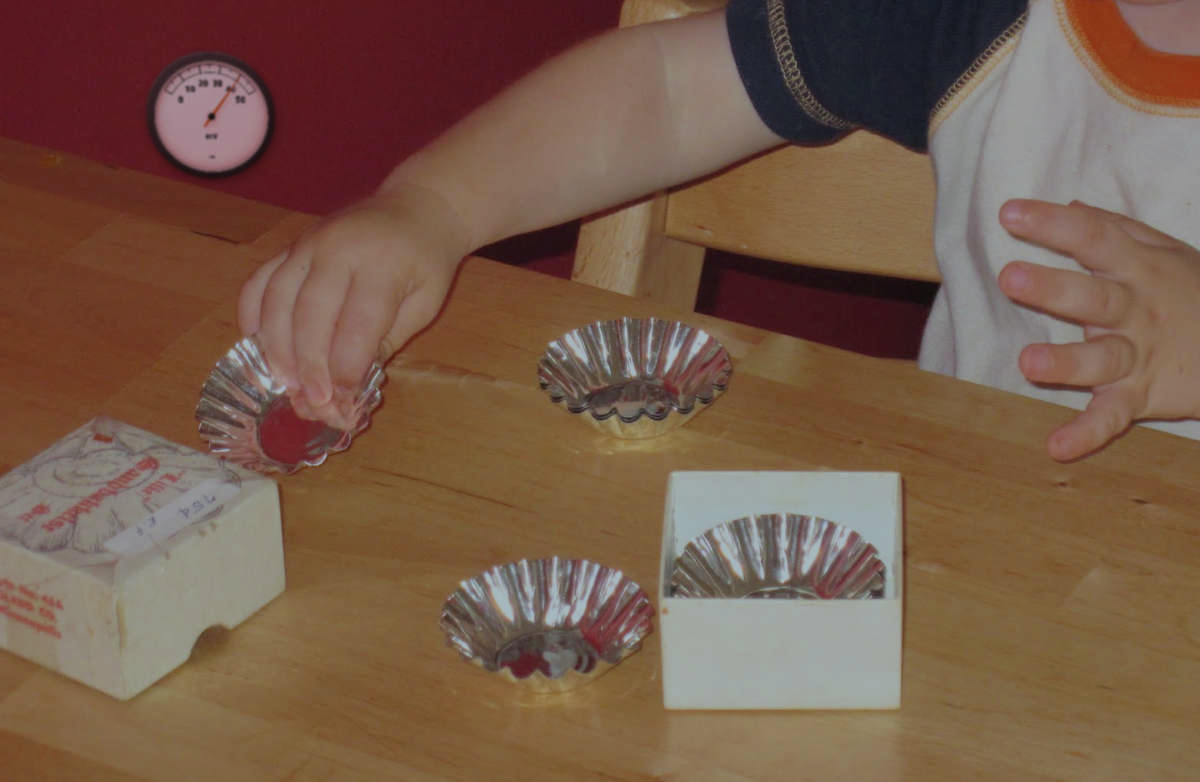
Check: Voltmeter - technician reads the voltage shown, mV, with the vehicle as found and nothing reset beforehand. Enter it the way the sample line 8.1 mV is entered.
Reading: 40 mV
